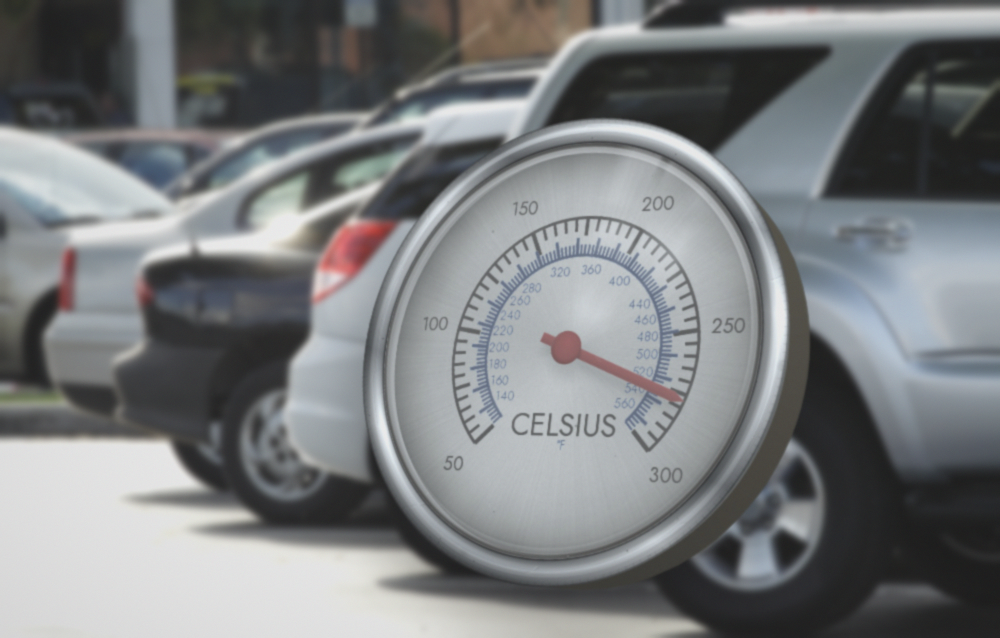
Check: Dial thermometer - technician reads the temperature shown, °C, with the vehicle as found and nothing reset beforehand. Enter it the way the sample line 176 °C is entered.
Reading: 277.5 °C
